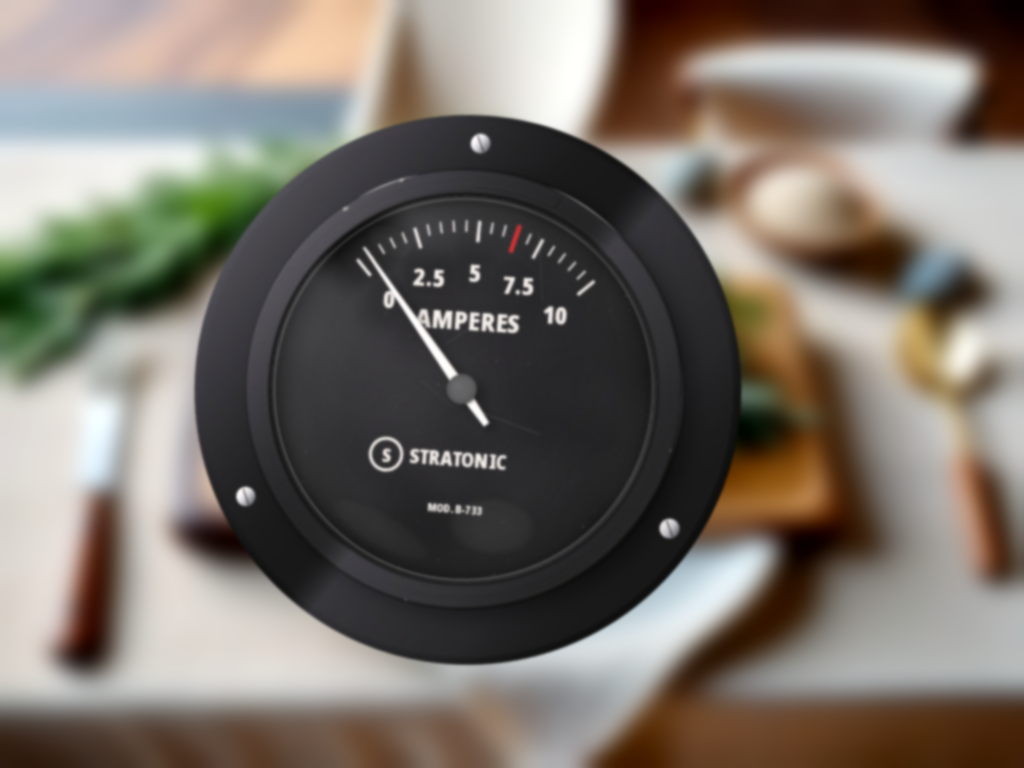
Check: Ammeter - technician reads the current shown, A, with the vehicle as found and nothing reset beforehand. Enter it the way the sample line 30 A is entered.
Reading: 0.5 A
